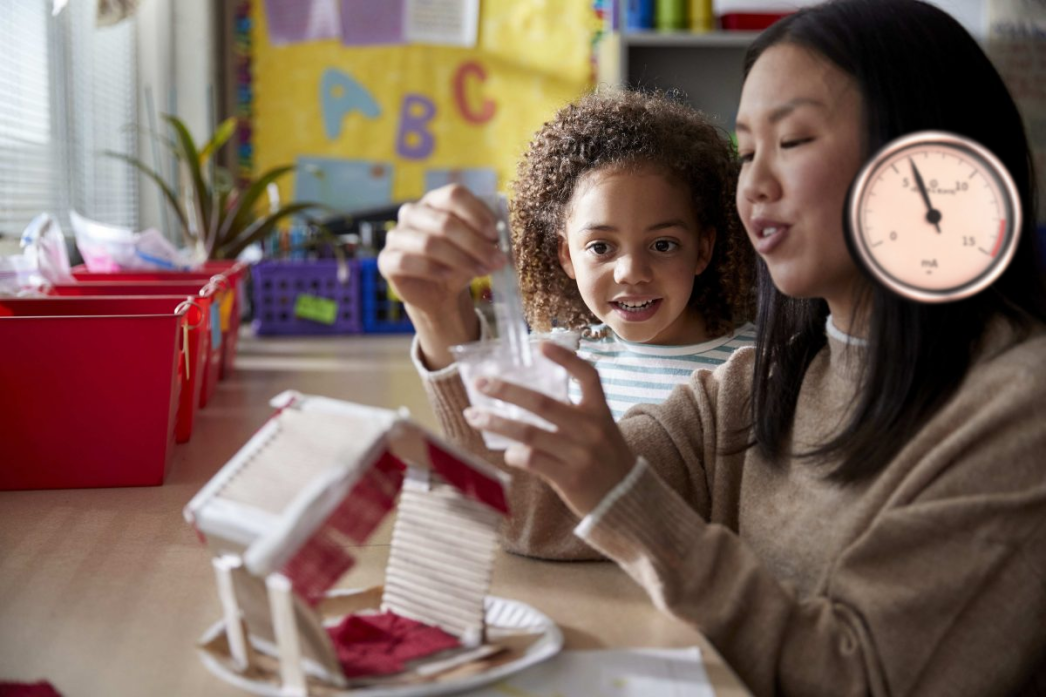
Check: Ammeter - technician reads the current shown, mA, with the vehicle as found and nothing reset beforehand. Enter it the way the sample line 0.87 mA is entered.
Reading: 6 mA
